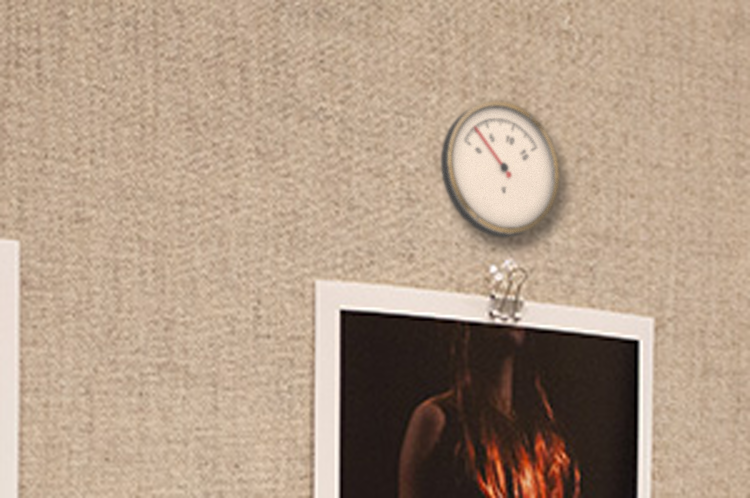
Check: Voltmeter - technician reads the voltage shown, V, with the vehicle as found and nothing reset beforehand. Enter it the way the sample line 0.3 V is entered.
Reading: 2.5 V
